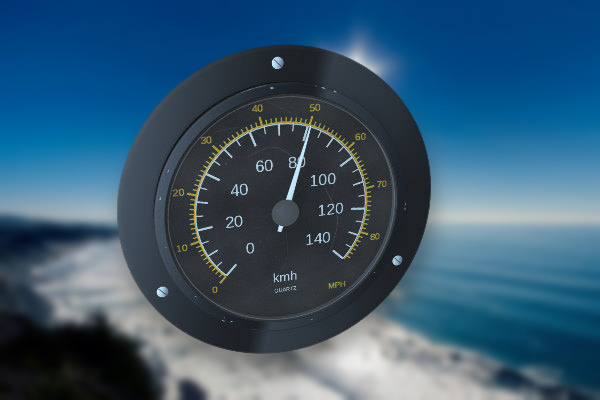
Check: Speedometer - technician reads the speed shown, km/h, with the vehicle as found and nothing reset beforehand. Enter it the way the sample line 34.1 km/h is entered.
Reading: 80 km/h
